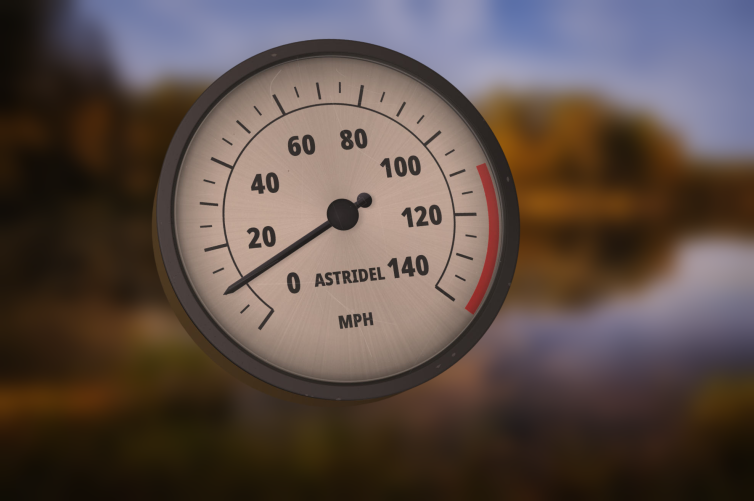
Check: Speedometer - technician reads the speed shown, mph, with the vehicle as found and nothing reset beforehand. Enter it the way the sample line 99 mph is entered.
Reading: 10 mph
